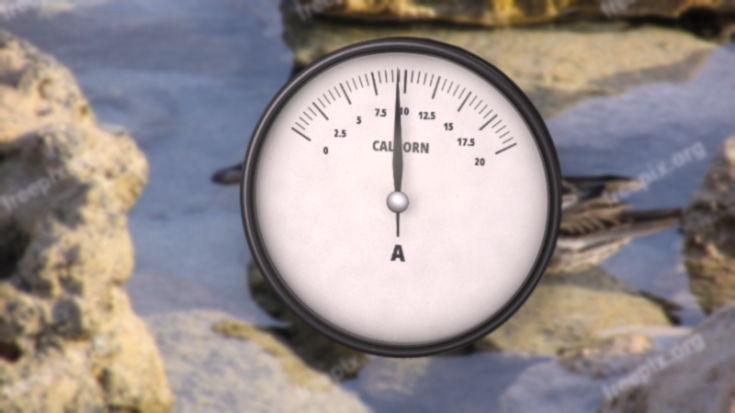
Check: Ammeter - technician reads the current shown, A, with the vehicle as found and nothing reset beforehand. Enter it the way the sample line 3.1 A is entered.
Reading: 9.5 A
